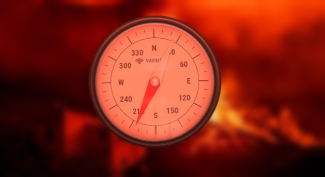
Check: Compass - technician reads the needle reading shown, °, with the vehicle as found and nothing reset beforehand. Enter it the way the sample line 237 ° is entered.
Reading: 205 °
